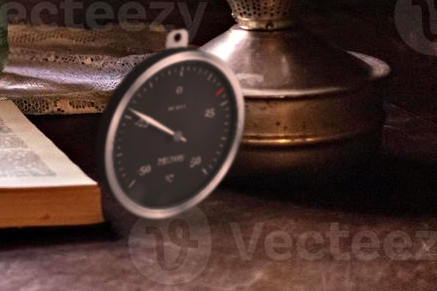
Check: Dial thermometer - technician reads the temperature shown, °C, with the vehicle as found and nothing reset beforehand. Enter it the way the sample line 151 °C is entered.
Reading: -22.5 °C
